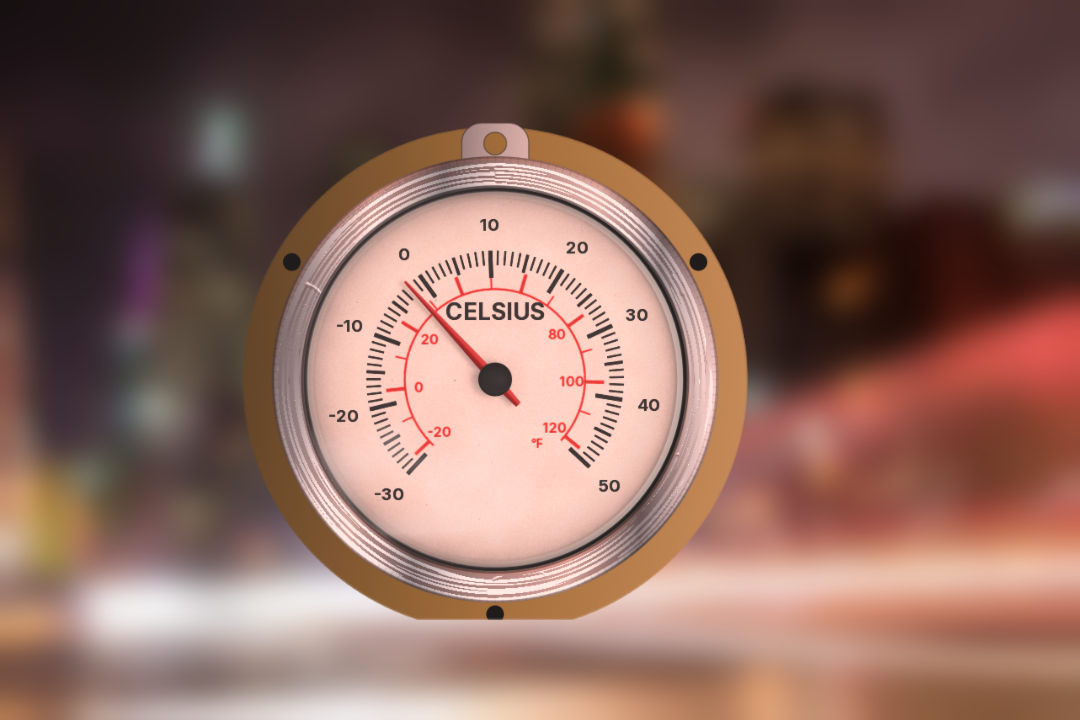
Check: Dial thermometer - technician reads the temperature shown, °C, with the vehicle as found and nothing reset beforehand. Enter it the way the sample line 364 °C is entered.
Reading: -2 °C
